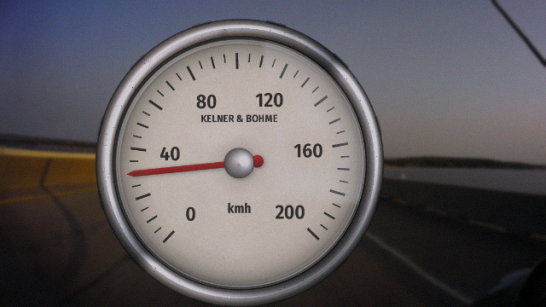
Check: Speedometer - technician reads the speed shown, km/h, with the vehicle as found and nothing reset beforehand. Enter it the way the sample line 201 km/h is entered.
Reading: 30 km/h
